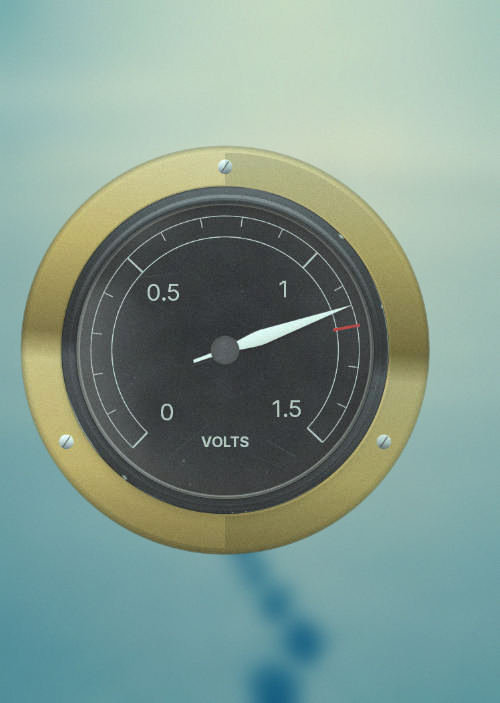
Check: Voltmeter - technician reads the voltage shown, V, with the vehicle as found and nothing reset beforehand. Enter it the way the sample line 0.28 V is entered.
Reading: 1.15 V
